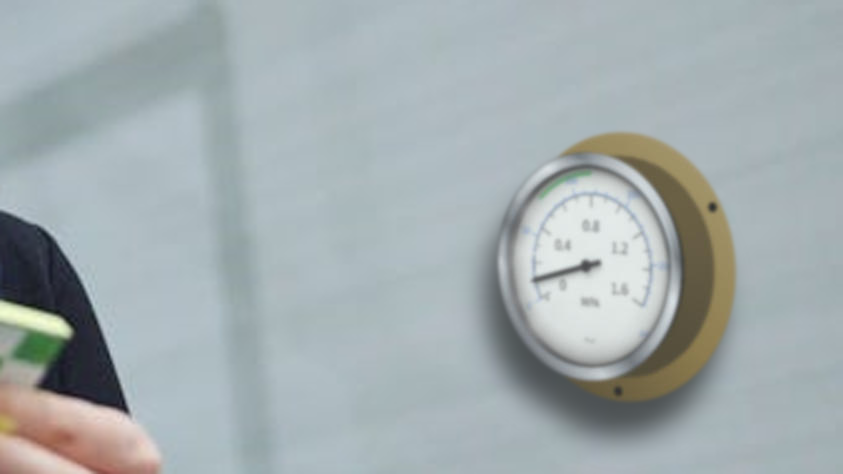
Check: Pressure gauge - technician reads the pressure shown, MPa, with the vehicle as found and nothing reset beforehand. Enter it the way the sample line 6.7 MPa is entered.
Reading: 0.1 MPa
